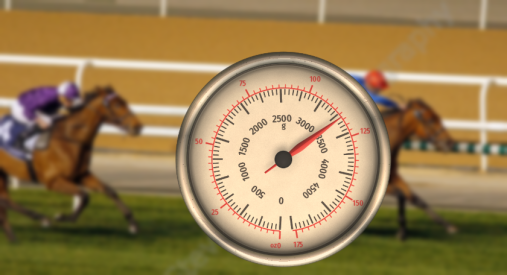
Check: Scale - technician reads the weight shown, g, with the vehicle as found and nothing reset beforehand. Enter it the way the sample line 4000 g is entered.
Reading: 3300 g
